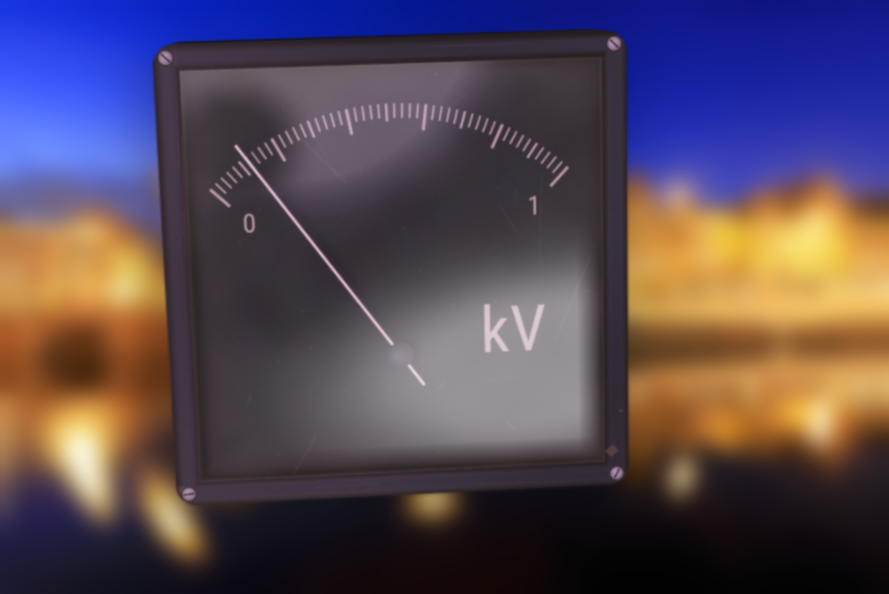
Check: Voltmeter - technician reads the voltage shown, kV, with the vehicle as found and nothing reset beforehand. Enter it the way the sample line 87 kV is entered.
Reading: 0.12 kV
